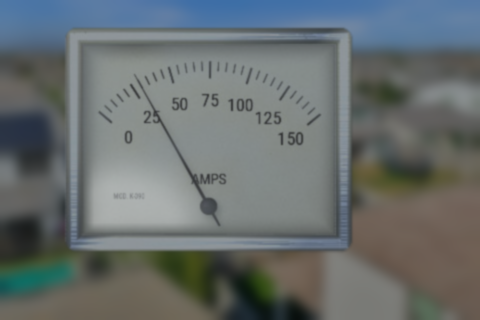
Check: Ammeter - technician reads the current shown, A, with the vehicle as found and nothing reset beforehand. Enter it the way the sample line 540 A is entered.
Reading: 30 A
